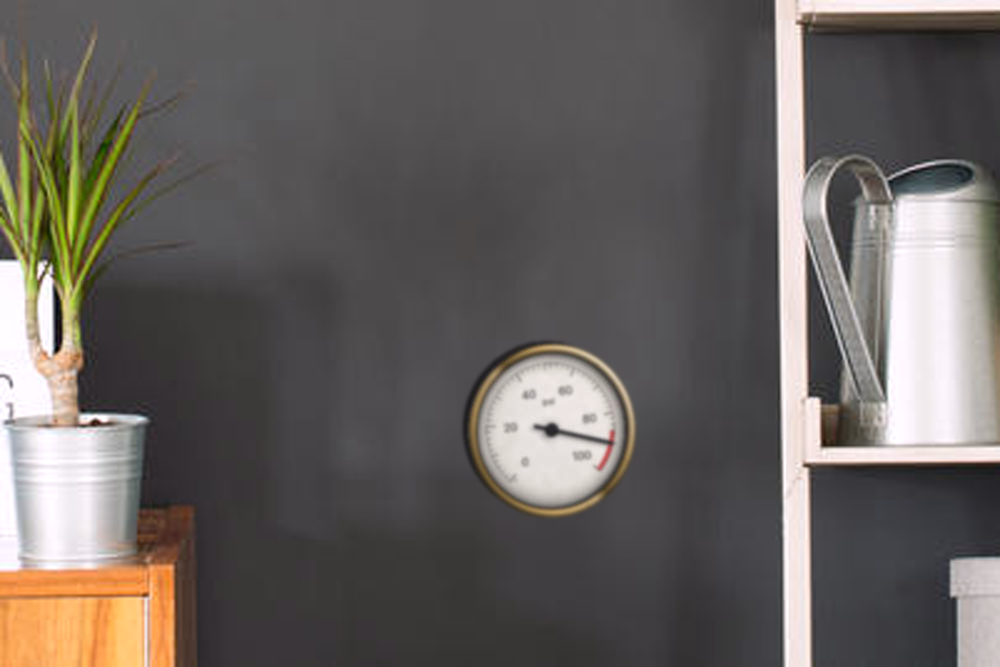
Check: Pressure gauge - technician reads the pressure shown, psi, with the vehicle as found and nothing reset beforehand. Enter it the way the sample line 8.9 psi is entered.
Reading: 90 psi
